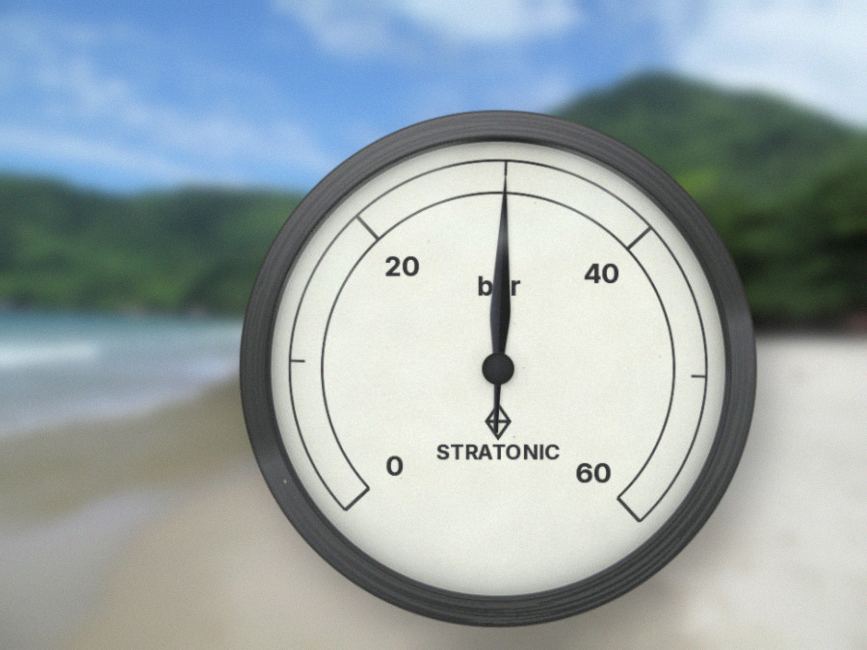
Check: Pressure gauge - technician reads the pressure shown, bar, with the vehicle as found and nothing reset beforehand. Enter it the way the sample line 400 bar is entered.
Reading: 30 bar
